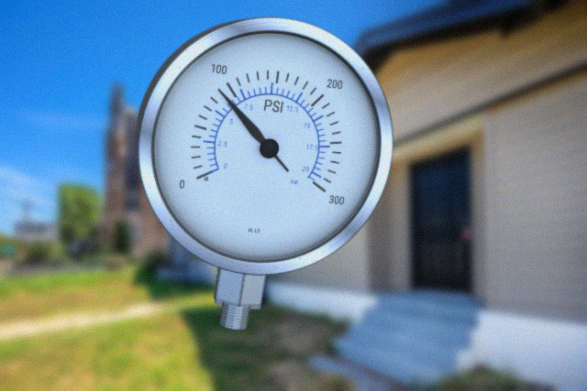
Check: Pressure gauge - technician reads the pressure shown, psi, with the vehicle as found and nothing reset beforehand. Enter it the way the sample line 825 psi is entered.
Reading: 90 psi
